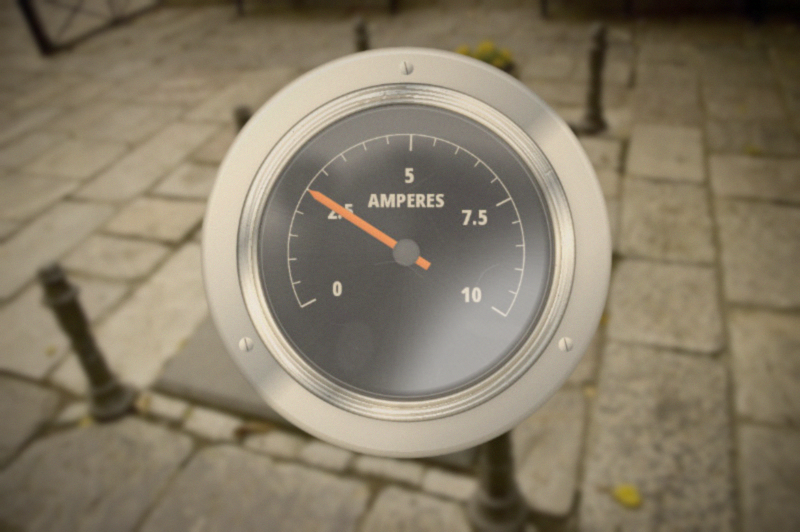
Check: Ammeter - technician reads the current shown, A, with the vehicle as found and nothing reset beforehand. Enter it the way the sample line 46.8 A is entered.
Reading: 2.5 A
